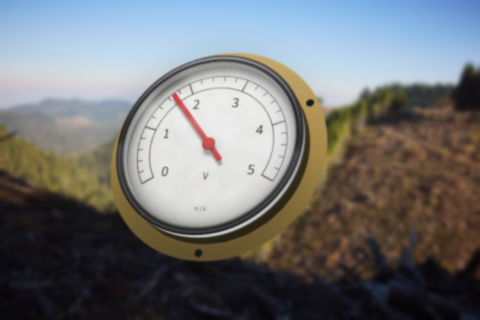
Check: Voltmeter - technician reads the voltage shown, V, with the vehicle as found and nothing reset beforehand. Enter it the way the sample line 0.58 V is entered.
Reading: 1.7 V
